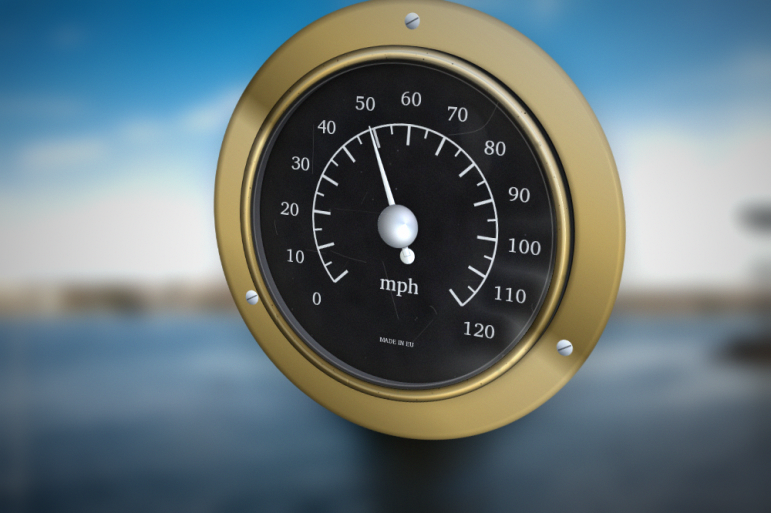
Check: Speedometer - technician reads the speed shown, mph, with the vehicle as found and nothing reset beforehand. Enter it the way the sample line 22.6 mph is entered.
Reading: 50 mph
